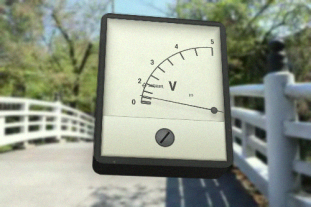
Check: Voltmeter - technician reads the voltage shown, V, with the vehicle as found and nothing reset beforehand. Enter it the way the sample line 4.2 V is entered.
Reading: 1 V
